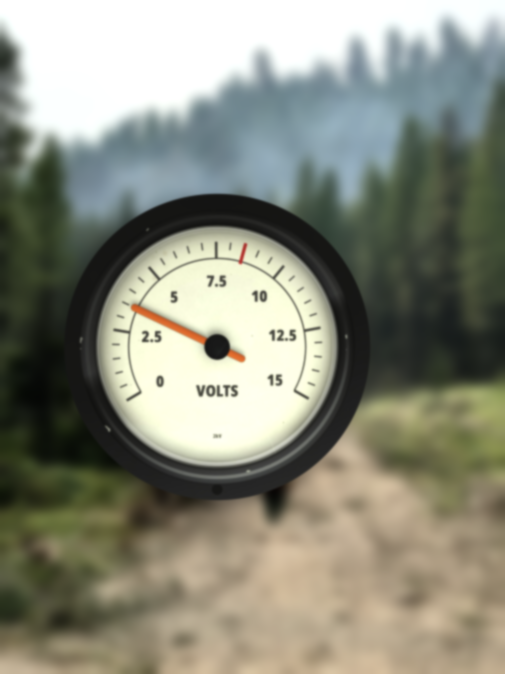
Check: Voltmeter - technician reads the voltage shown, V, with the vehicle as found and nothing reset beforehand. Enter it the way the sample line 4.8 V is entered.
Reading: 3.5 V
